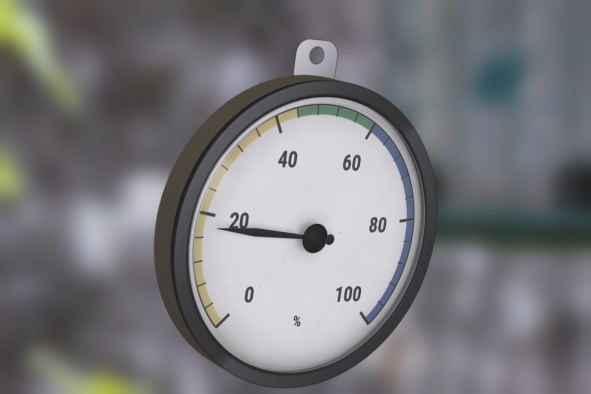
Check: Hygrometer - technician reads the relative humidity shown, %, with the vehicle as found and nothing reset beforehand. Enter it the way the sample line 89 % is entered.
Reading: 18 %
